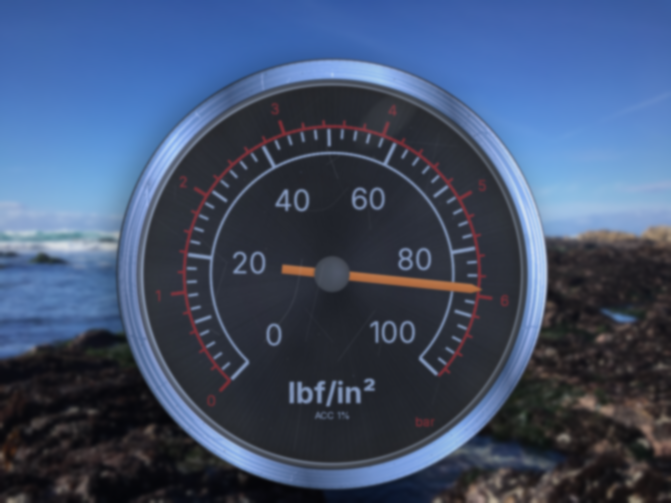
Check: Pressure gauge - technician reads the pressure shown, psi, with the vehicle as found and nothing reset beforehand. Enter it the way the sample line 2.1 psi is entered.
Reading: 86 psi
